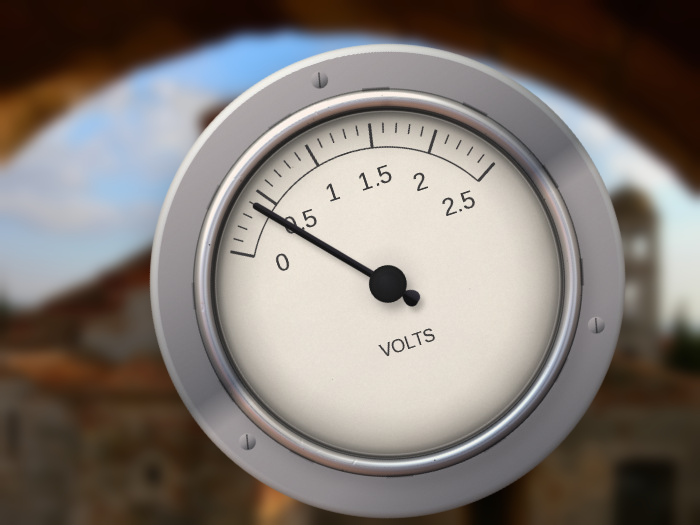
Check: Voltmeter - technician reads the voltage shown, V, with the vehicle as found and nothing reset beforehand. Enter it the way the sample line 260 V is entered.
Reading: 0.4 V
